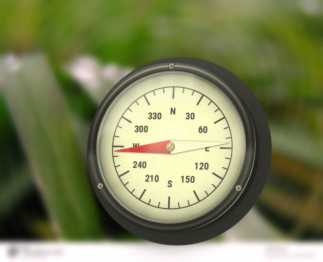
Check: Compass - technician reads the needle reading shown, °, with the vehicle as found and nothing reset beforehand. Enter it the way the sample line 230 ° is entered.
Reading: 265 °
